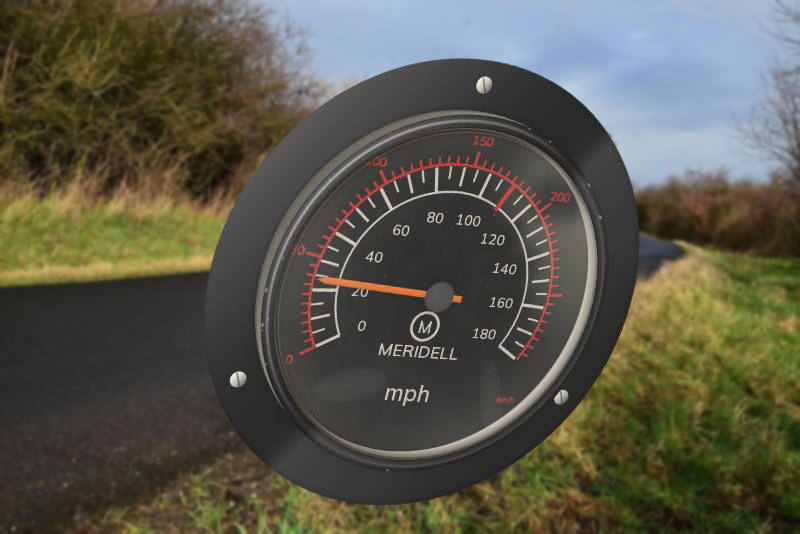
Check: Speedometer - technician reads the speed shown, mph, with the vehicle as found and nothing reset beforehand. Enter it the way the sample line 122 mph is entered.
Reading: 25 mph
